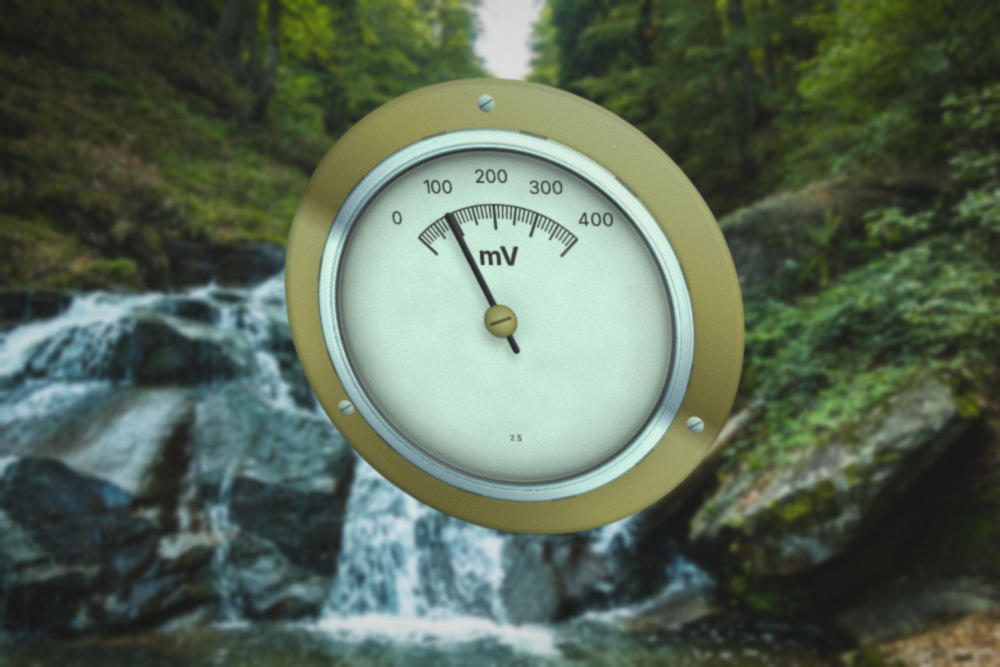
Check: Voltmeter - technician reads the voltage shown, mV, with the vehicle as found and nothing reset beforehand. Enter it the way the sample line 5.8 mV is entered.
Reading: 100 mV
